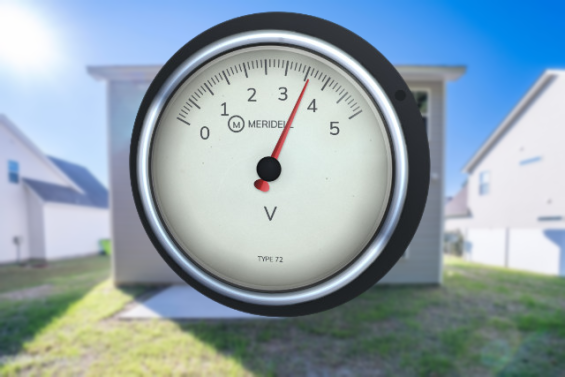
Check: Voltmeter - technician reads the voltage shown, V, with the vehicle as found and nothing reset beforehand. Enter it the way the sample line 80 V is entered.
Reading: 3.6 V
